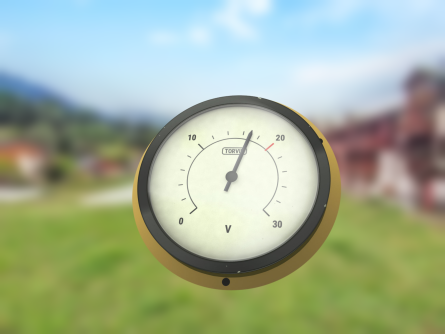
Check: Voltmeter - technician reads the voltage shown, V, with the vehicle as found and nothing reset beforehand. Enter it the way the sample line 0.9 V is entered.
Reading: 17 V
